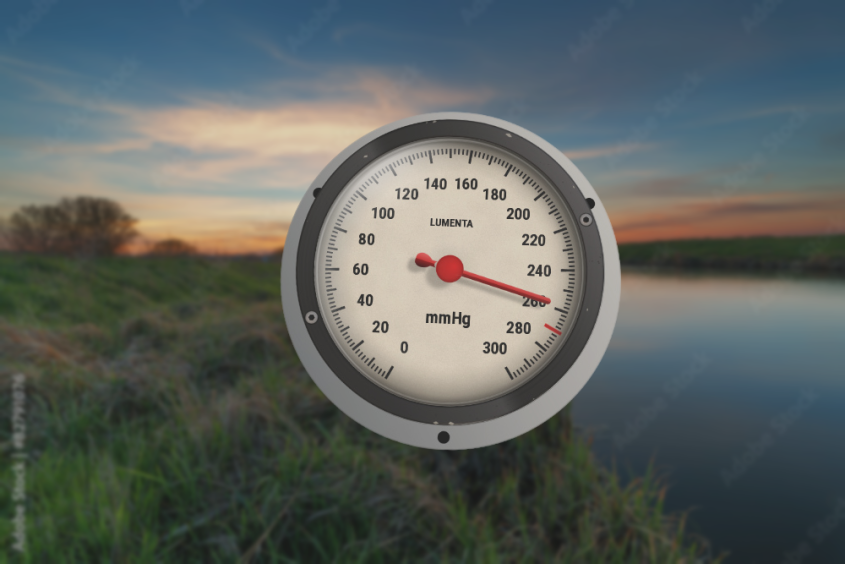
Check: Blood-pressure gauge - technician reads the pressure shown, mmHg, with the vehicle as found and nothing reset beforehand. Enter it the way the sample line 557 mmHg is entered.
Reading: 258 mmHg
